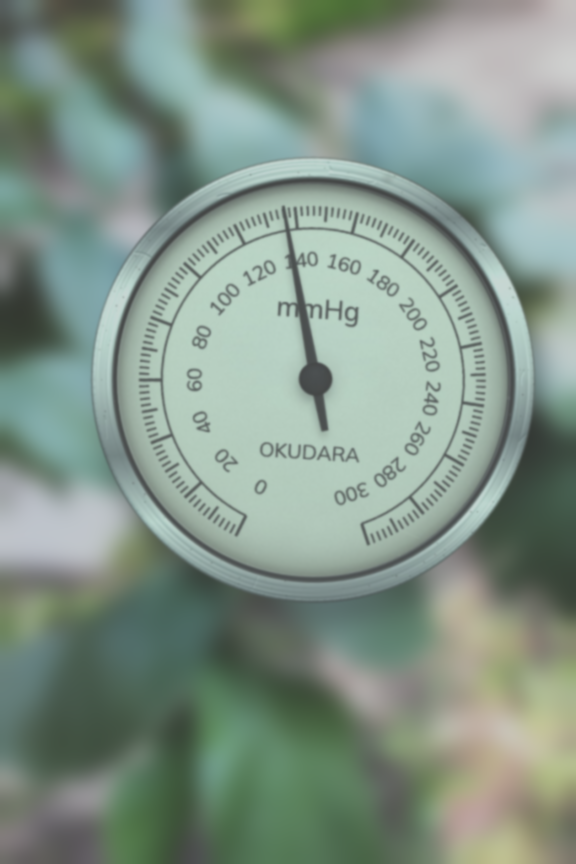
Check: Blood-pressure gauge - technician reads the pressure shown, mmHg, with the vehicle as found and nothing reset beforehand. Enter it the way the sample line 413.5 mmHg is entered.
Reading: 136 mmHg
